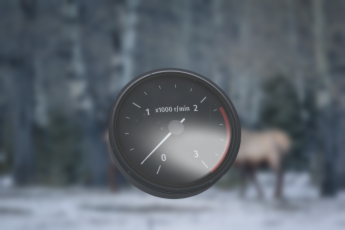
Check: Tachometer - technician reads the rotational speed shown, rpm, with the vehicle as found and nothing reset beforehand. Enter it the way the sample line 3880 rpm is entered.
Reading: 200 rpm
